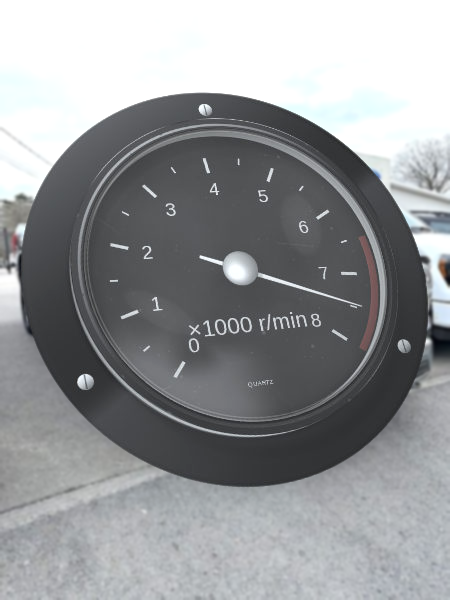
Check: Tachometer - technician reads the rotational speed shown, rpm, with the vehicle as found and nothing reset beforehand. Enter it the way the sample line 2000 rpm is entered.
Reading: 7500 rpm
